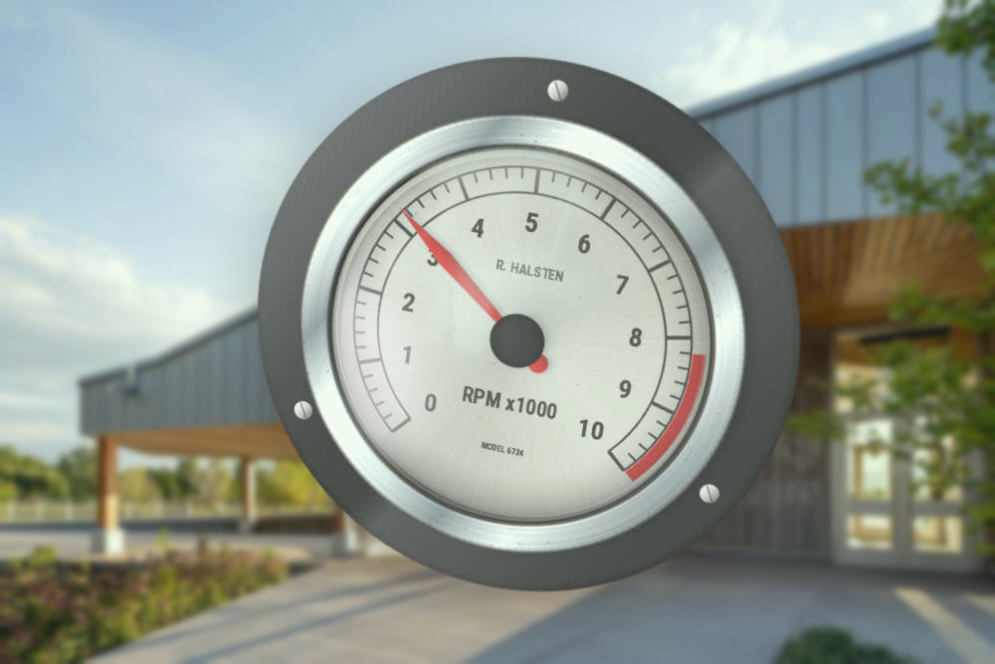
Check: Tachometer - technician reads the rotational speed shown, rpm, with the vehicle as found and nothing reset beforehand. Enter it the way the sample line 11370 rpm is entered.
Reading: 3200 rpm
